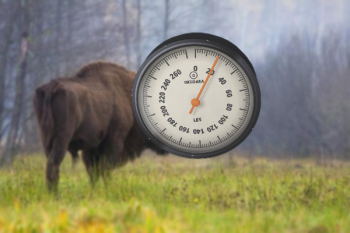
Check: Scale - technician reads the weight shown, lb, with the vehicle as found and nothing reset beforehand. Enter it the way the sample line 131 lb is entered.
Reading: 20 lb
